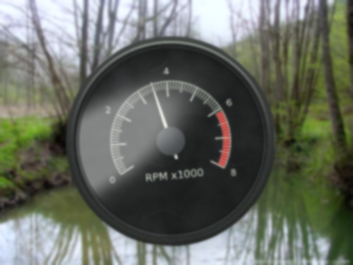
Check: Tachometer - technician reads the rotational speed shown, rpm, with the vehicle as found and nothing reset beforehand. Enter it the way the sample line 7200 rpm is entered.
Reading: 3500 rpm
